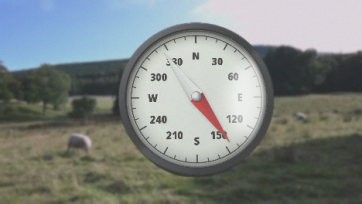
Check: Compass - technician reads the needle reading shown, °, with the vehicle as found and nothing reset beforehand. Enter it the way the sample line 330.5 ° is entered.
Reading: 145 °
